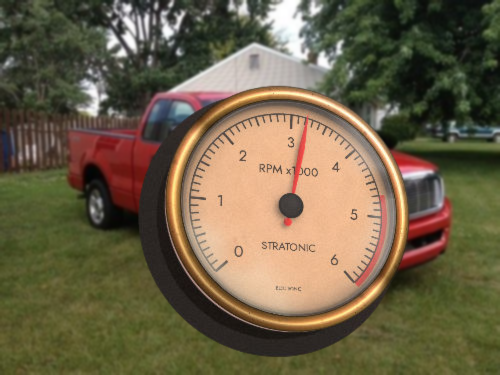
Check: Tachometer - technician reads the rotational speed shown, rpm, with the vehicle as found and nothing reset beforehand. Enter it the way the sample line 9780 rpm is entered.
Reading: 3200 rpm
